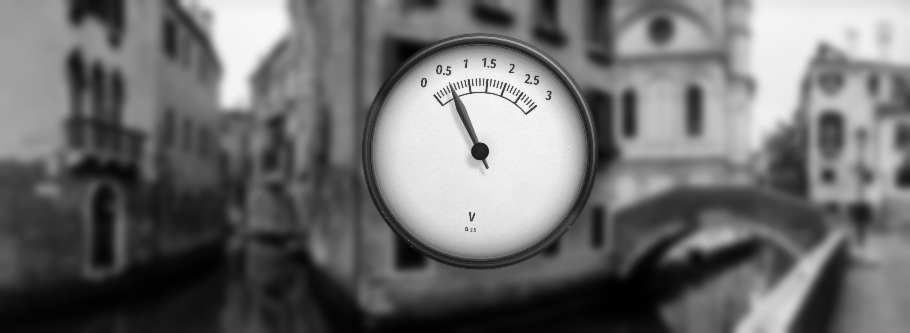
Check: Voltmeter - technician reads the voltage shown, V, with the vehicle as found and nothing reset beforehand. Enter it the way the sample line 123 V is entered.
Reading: 0.5 V
